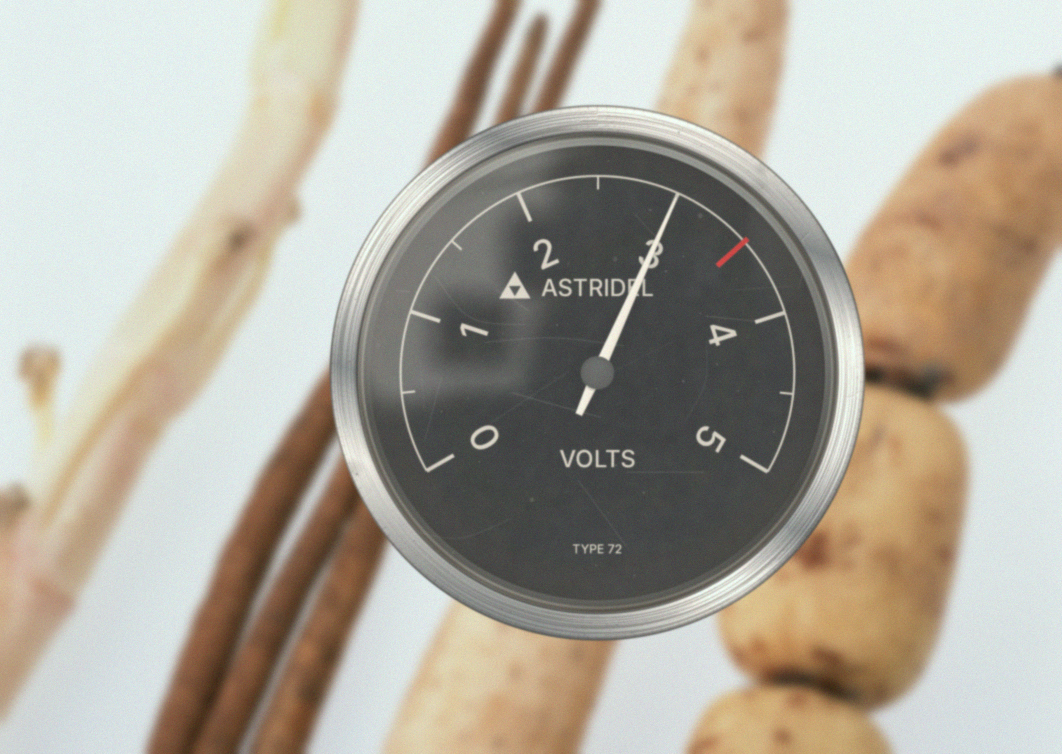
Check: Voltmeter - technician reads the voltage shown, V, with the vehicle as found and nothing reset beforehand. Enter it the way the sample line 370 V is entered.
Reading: 3 V
